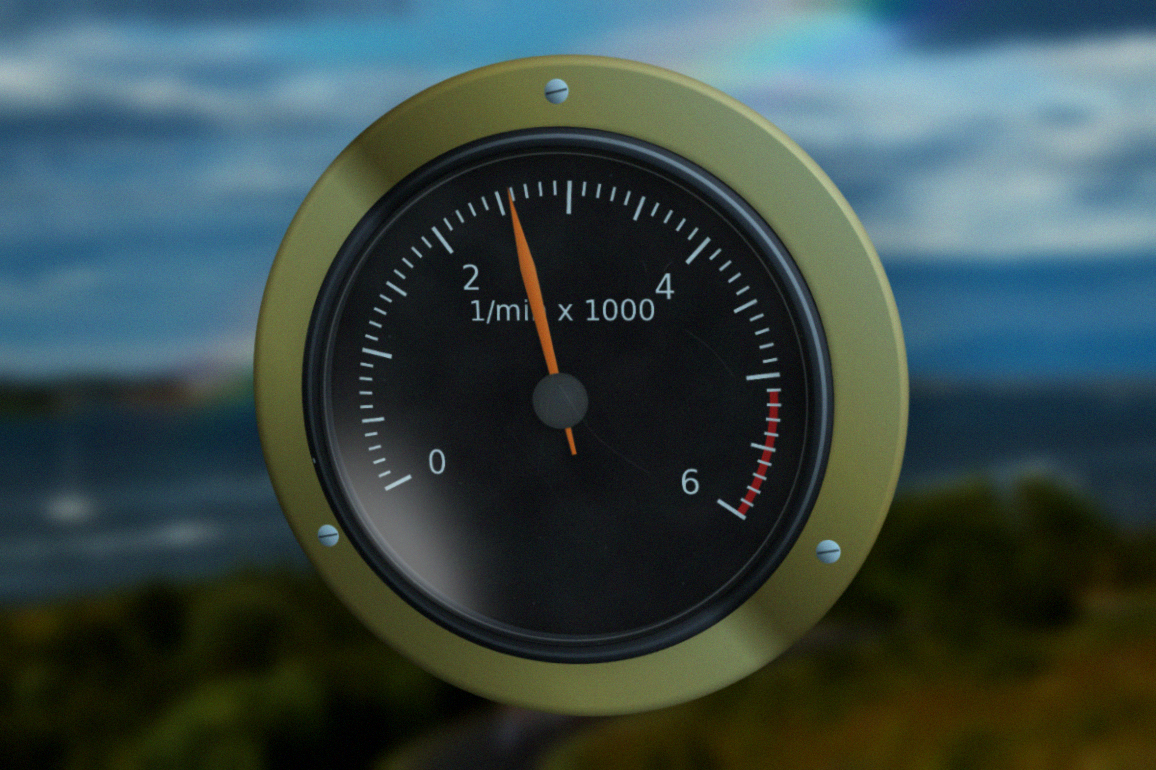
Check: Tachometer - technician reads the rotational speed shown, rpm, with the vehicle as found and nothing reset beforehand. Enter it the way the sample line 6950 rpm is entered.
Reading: 2600 rpm
